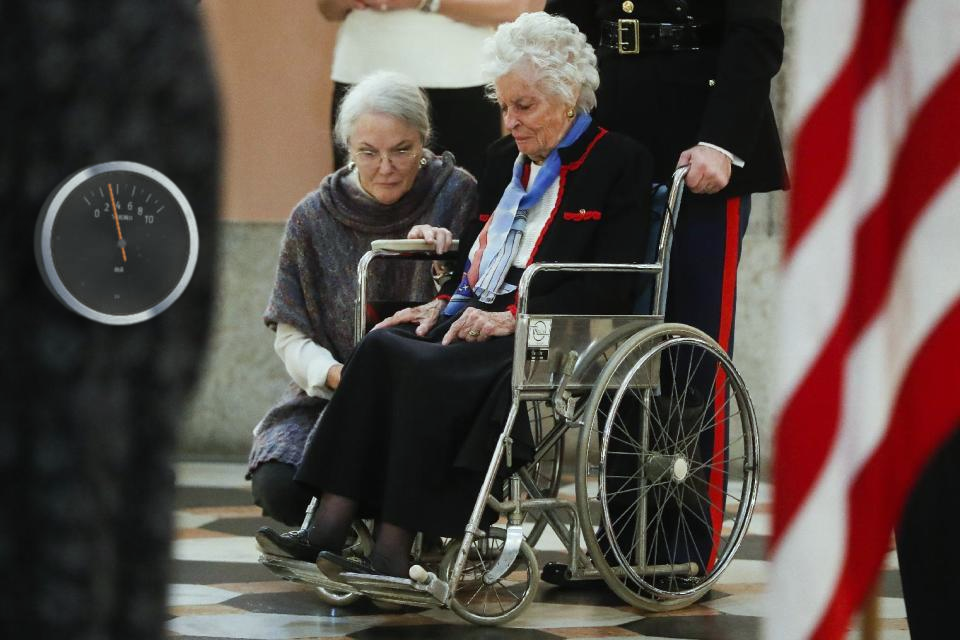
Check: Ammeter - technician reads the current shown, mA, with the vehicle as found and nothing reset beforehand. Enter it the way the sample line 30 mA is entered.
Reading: 3 mA
